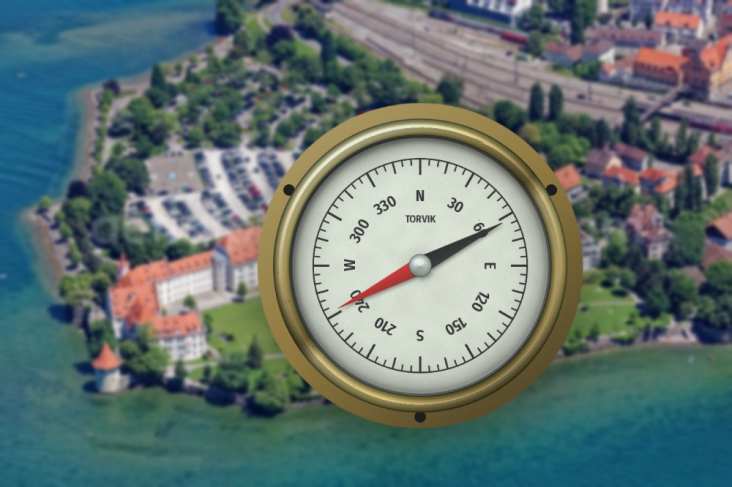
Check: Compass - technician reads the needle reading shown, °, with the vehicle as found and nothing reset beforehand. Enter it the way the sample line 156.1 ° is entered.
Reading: 242.5 °
